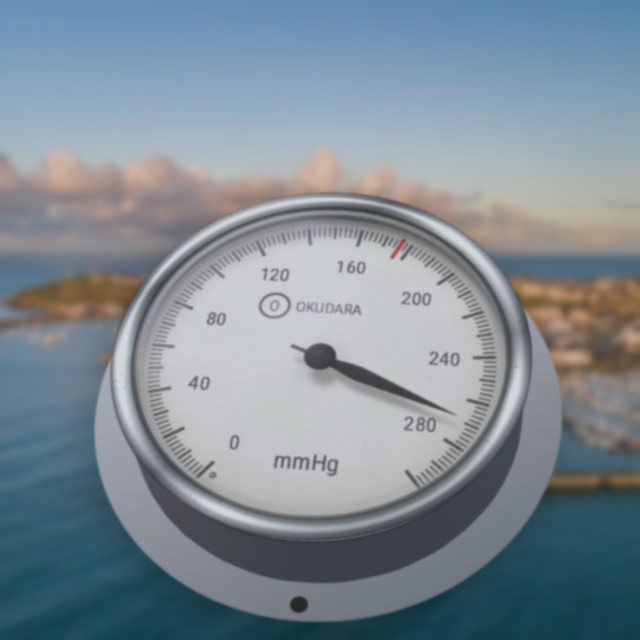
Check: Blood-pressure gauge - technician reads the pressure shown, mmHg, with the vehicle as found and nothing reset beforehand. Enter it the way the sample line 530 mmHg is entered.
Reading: 270 mmHg
